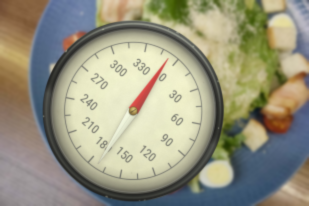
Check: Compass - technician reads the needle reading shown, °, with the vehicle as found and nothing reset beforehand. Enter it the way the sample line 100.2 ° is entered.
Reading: 352.5 °
